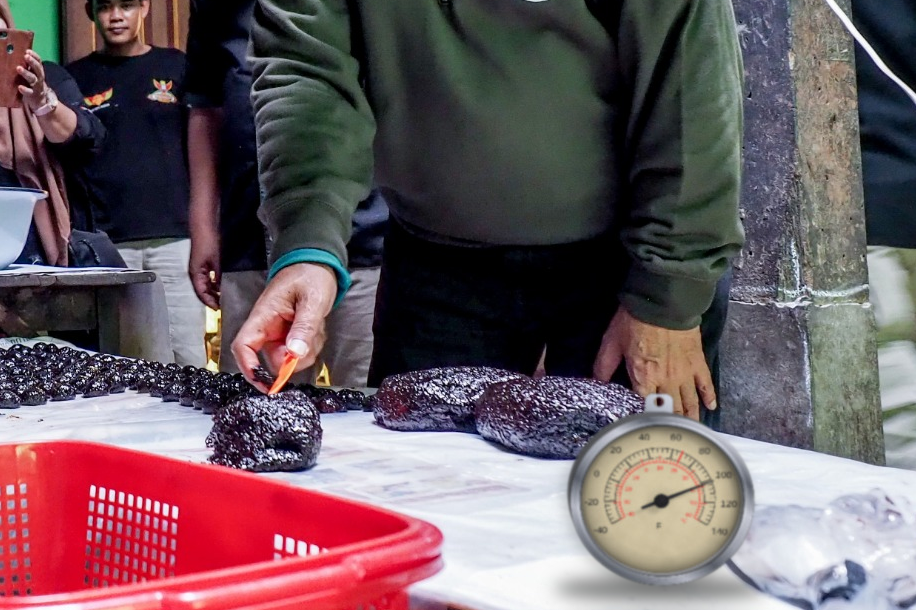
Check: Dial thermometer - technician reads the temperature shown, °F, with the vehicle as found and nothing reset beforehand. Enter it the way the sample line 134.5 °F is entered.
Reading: 100 °F
